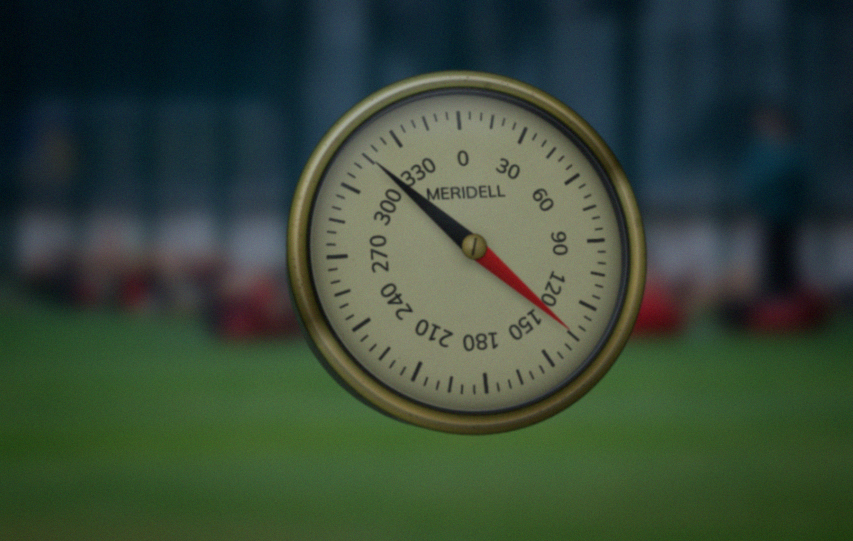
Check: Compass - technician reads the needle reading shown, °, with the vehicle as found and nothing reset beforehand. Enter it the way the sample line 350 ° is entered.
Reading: 135 °
